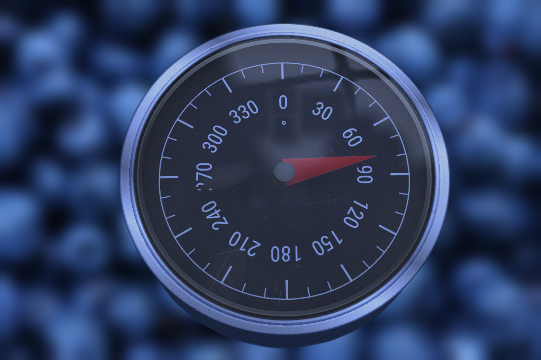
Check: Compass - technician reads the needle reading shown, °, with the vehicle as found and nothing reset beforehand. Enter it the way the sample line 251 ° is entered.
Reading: 80 °
